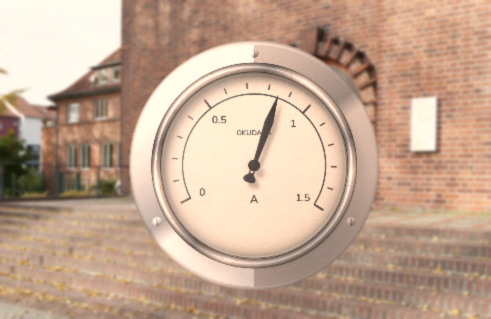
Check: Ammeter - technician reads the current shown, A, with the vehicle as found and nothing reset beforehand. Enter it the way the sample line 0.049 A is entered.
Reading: 0.85 A
